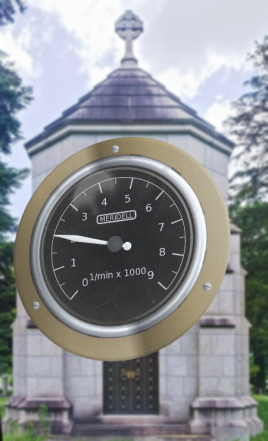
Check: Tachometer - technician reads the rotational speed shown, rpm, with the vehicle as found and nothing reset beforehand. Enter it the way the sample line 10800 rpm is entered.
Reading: 2000 rpm
